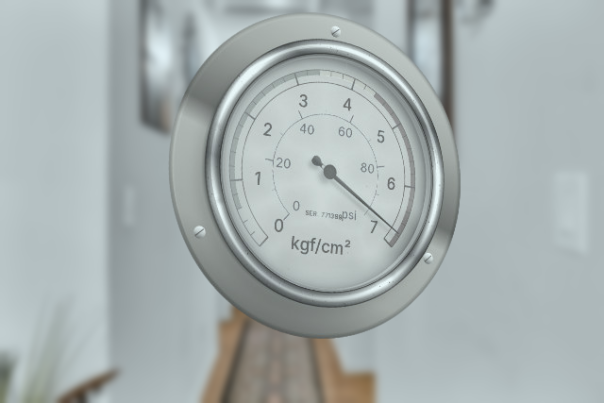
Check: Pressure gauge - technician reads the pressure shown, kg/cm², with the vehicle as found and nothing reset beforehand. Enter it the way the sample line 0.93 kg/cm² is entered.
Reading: 6.8 kg/cm²
